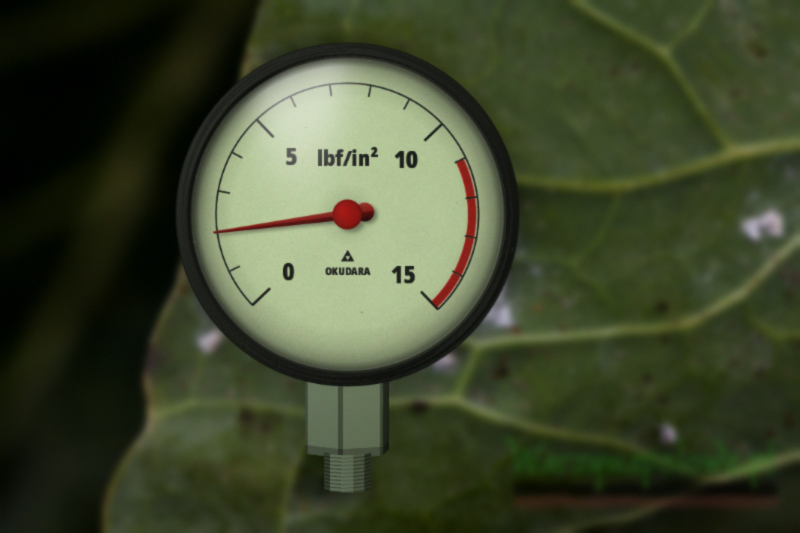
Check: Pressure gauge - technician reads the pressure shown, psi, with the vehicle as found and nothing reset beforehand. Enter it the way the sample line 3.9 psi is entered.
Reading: 2 psi
